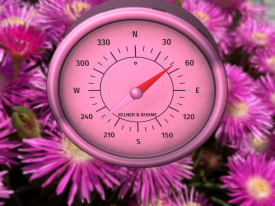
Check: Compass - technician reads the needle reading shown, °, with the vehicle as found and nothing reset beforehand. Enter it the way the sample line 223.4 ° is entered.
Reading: 50 °
